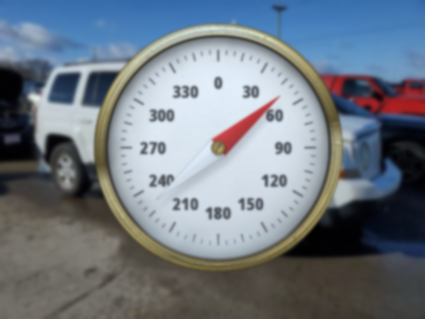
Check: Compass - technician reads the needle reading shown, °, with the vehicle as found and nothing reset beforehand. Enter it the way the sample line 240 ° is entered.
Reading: 50 °
